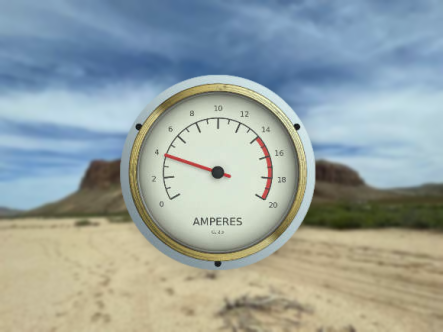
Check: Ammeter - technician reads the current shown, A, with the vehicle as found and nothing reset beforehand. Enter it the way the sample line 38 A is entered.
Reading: 4 A
